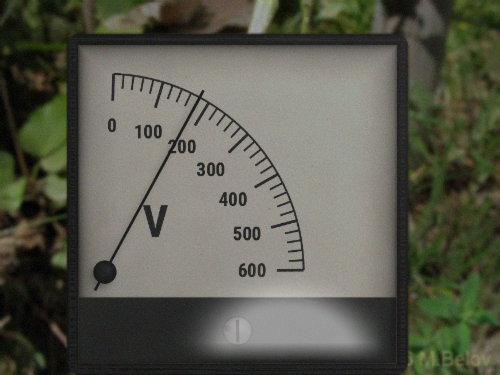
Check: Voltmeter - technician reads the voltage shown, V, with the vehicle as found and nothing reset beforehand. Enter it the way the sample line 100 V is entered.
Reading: 180 V
